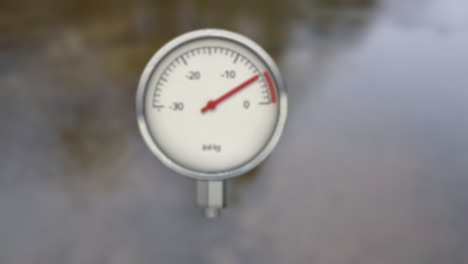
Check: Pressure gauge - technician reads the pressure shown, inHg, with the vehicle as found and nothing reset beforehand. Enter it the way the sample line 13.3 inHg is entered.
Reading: -5 inHg
